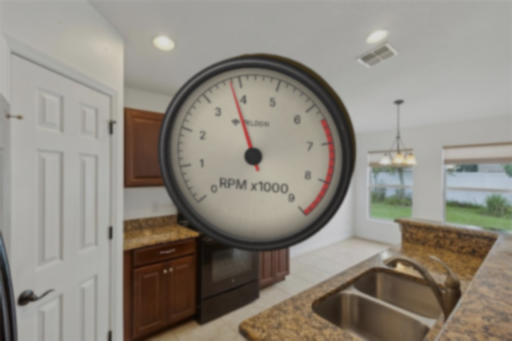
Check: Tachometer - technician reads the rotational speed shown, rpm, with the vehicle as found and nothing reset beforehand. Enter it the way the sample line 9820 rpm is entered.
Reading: 3800 rpm
